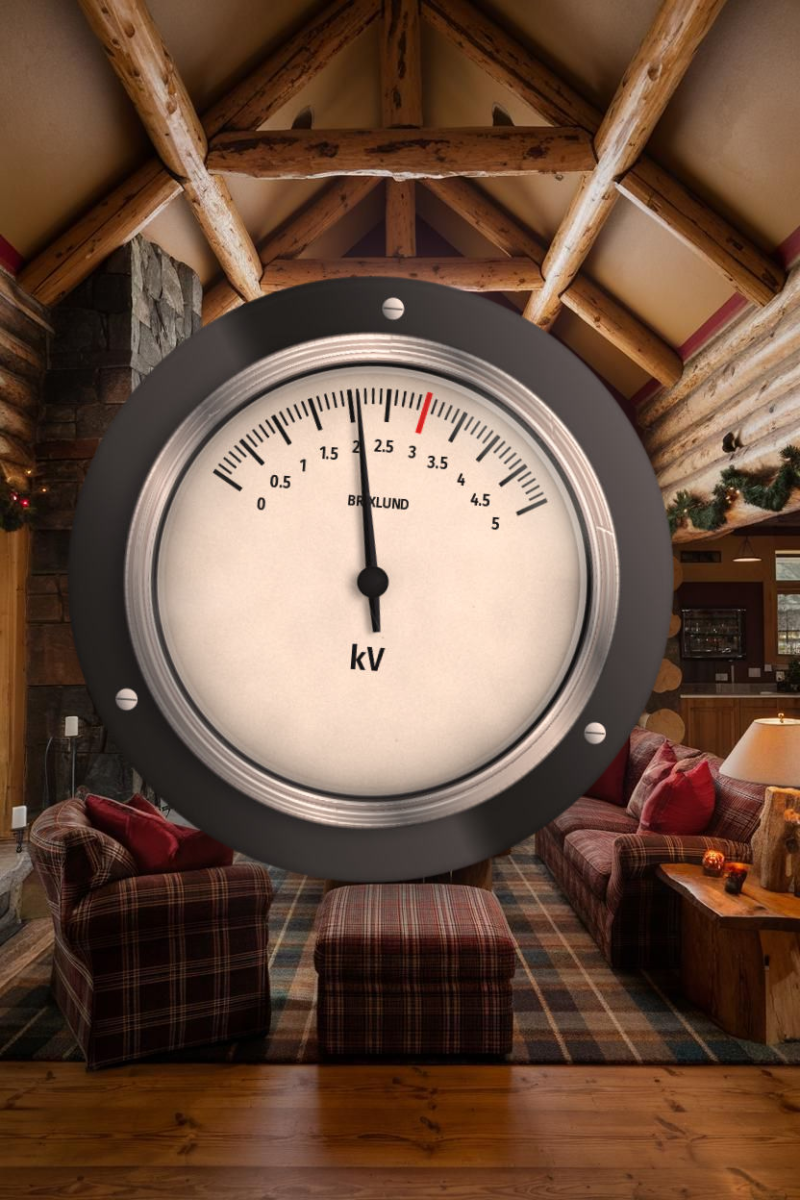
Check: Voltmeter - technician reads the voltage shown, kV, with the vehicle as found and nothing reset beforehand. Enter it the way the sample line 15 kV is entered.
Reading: 2.1 kV
